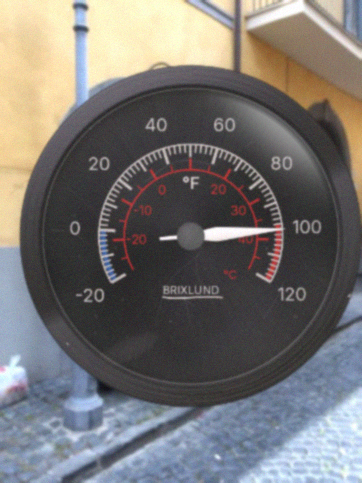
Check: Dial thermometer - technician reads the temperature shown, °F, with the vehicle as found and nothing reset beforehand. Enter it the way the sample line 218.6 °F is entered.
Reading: 100 °F
